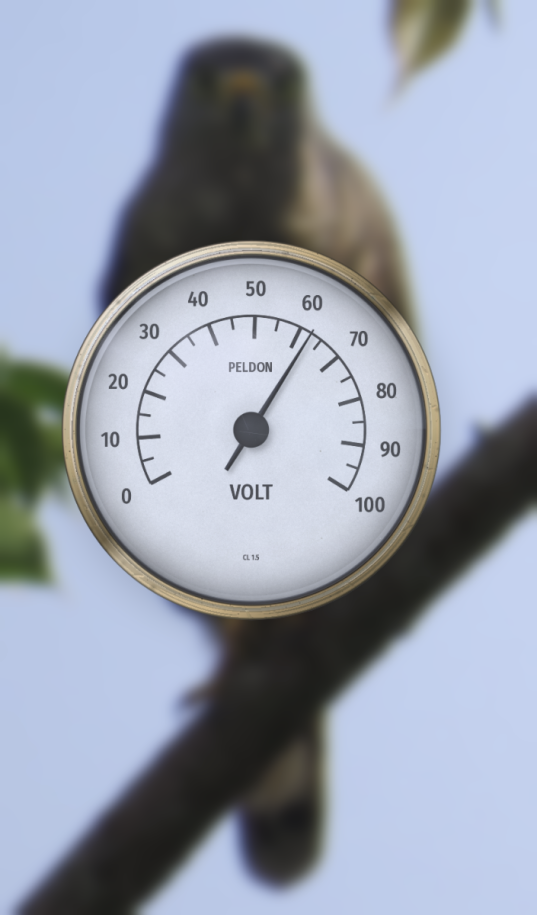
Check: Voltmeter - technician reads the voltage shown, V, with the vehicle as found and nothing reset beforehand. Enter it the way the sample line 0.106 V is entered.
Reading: 62.5 V
